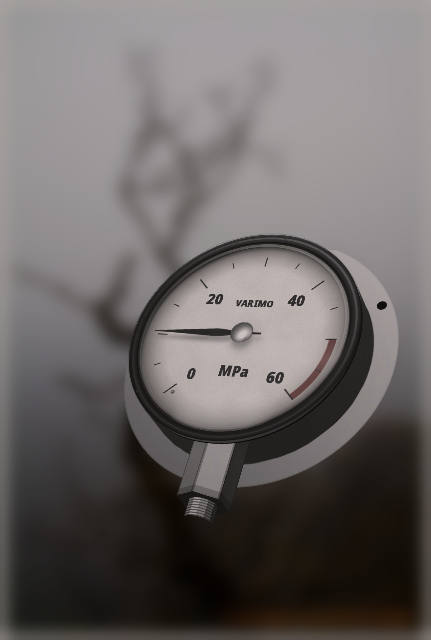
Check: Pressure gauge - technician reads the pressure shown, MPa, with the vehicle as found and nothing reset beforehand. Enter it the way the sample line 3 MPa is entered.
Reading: 10 MPa
